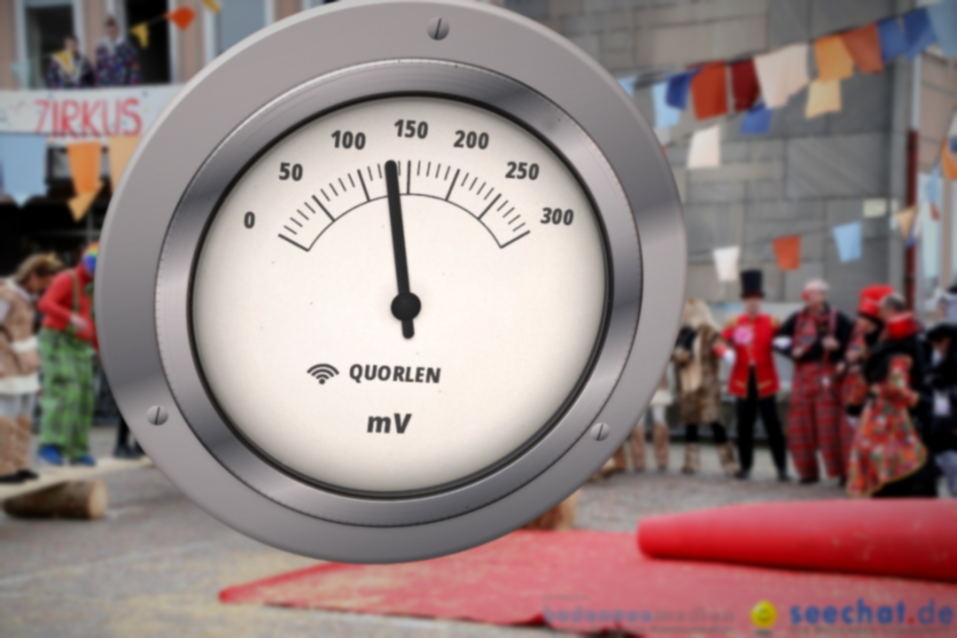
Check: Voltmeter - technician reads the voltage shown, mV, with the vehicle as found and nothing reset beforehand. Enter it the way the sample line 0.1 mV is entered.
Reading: 130 mV
